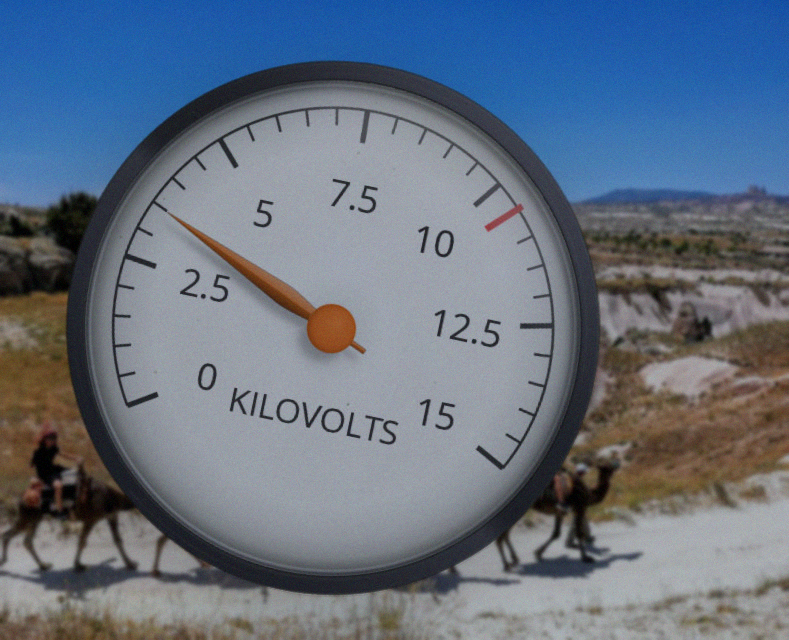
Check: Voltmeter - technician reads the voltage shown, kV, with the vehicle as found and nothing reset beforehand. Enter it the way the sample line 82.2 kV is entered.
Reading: 3.5 kV
